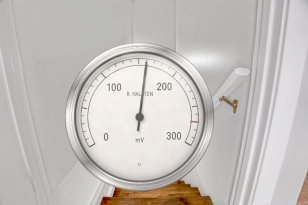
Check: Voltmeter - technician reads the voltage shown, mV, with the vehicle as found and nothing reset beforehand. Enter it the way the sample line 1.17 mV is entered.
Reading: 160 mV
